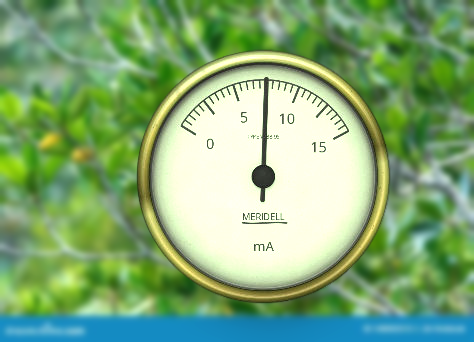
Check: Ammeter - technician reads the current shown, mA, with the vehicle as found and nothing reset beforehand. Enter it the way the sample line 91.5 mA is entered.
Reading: 7.5 mA
